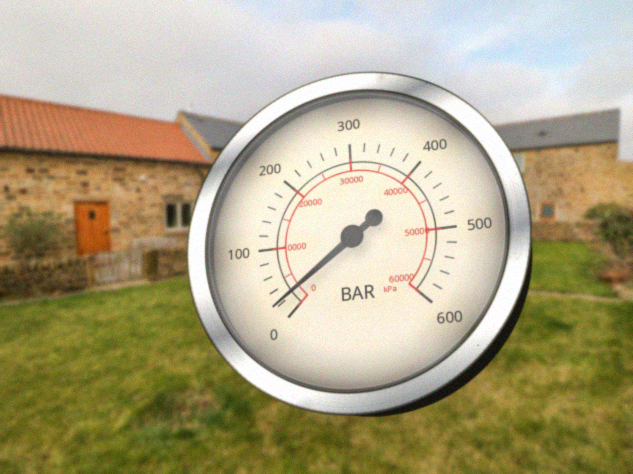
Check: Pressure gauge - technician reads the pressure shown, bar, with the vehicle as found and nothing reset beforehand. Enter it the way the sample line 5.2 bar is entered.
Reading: 20 bar
